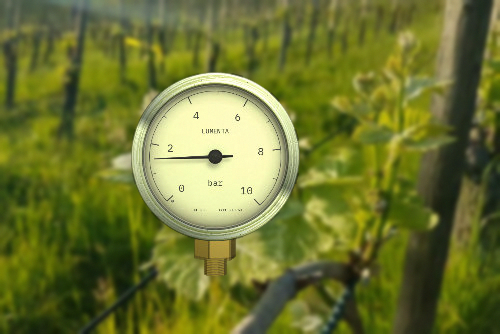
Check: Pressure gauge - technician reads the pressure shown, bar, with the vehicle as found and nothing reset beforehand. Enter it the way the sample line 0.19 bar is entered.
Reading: 1.5 bar
